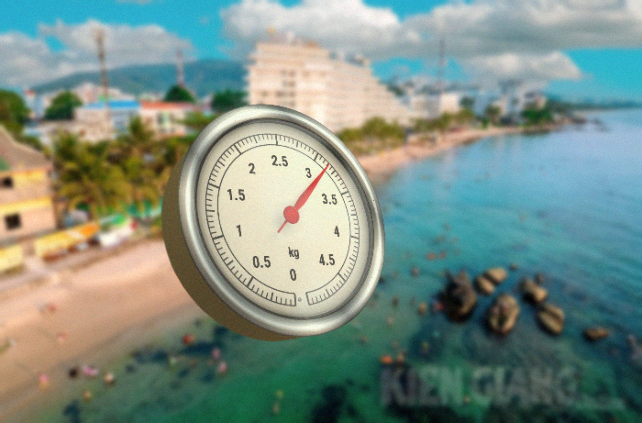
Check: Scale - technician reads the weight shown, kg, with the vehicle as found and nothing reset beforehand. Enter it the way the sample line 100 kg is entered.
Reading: 3.15 kg
